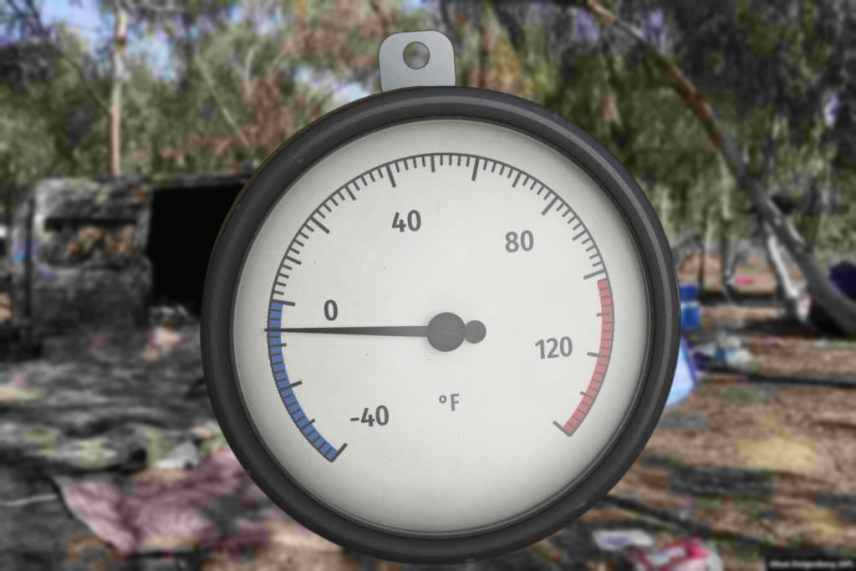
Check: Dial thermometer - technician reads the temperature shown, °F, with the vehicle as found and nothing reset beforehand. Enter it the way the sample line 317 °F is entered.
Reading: -6 °F
